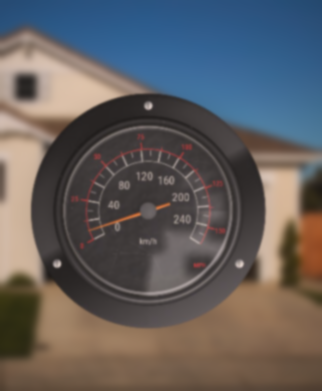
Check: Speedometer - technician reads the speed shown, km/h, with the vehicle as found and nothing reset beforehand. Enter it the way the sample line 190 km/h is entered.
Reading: 10 km/h
